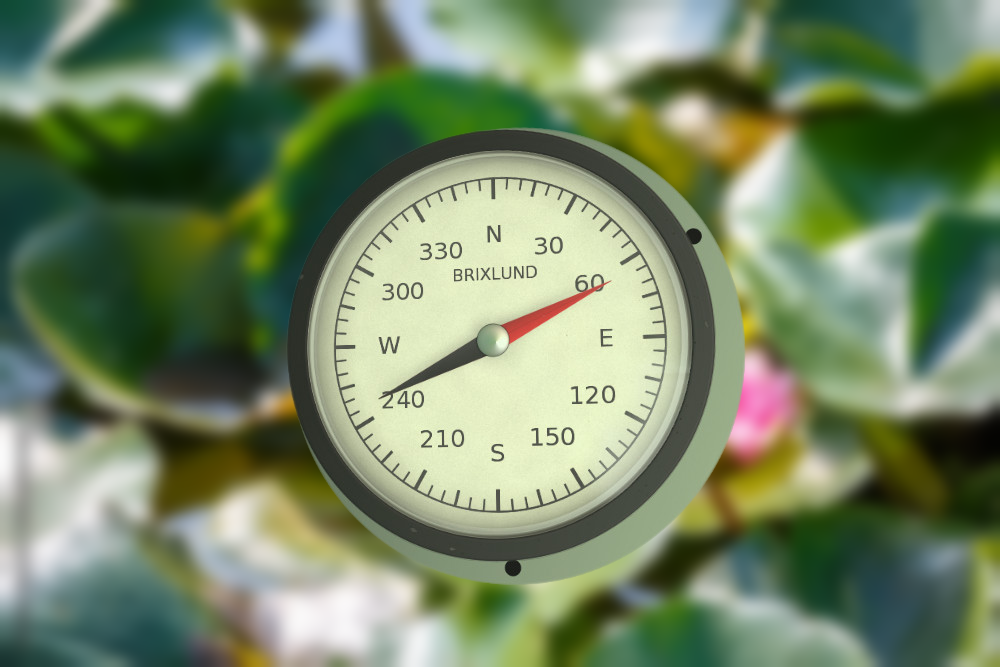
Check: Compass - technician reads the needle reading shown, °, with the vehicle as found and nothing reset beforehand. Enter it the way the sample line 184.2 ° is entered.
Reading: 65 °
